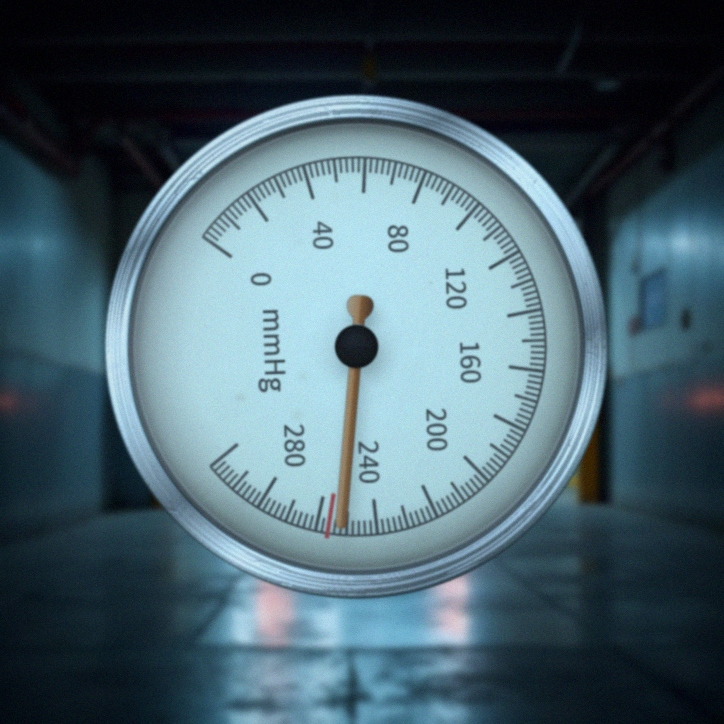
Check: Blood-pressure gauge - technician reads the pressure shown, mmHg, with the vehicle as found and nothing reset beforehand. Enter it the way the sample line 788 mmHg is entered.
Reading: 252 mmHg
